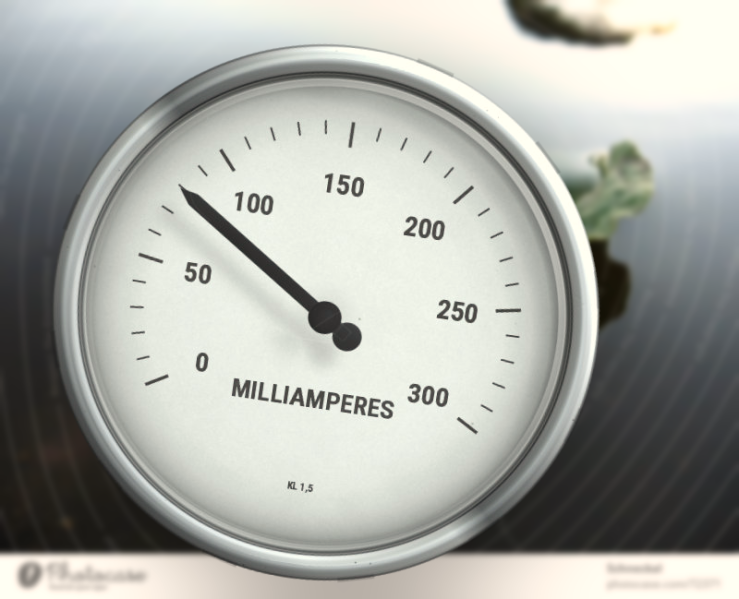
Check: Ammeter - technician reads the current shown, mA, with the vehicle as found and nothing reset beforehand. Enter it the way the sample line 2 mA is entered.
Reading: 80 mA
